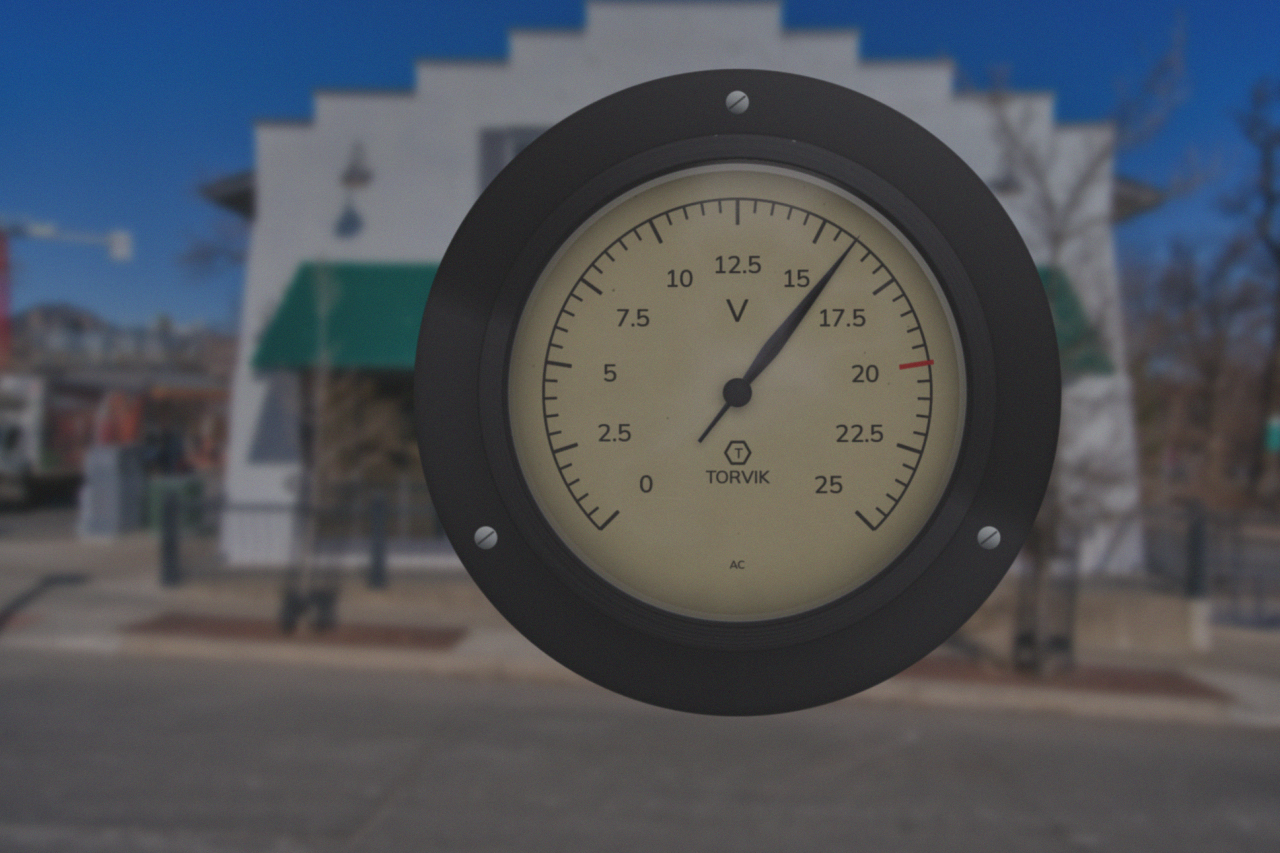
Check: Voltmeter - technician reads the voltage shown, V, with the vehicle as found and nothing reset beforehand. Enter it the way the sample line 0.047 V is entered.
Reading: 16 V
